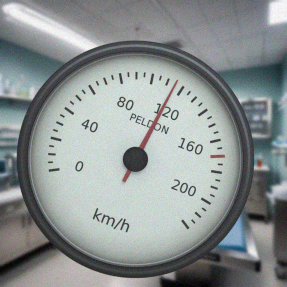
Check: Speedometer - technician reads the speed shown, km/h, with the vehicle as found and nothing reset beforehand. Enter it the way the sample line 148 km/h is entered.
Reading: 115 km/h
